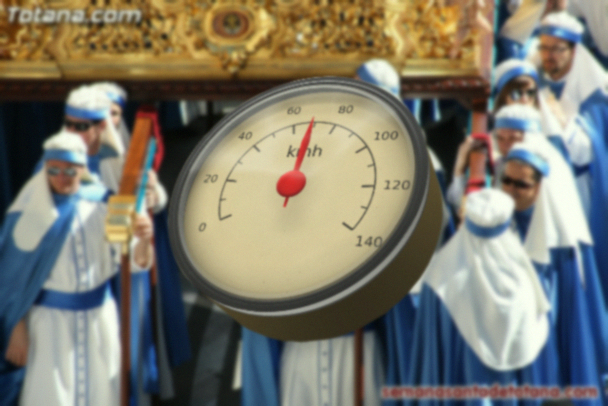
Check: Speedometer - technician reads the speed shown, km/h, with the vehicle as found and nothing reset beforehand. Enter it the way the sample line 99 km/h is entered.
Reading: 70 km/h
